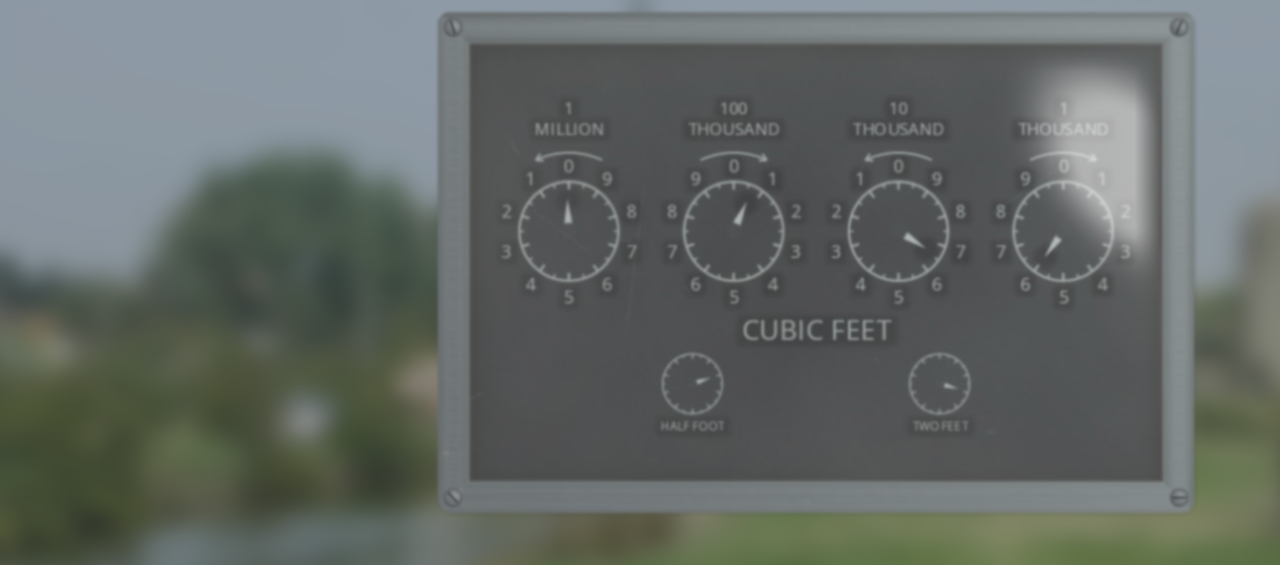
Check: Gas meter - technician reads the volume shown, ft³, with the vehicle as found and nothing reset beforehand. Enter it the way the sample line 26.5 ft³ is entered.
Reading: 6600 ft³
